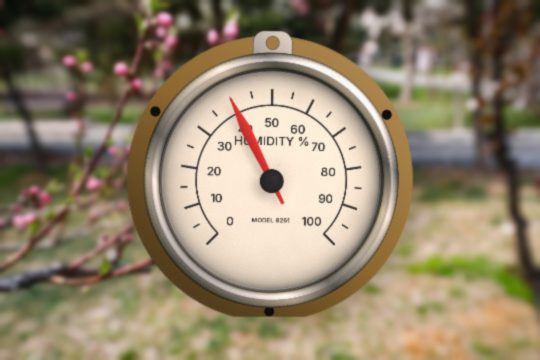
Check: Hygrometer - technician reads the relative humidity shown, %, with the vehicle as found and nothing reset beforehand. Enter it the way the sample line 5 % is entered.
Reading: 40 %
